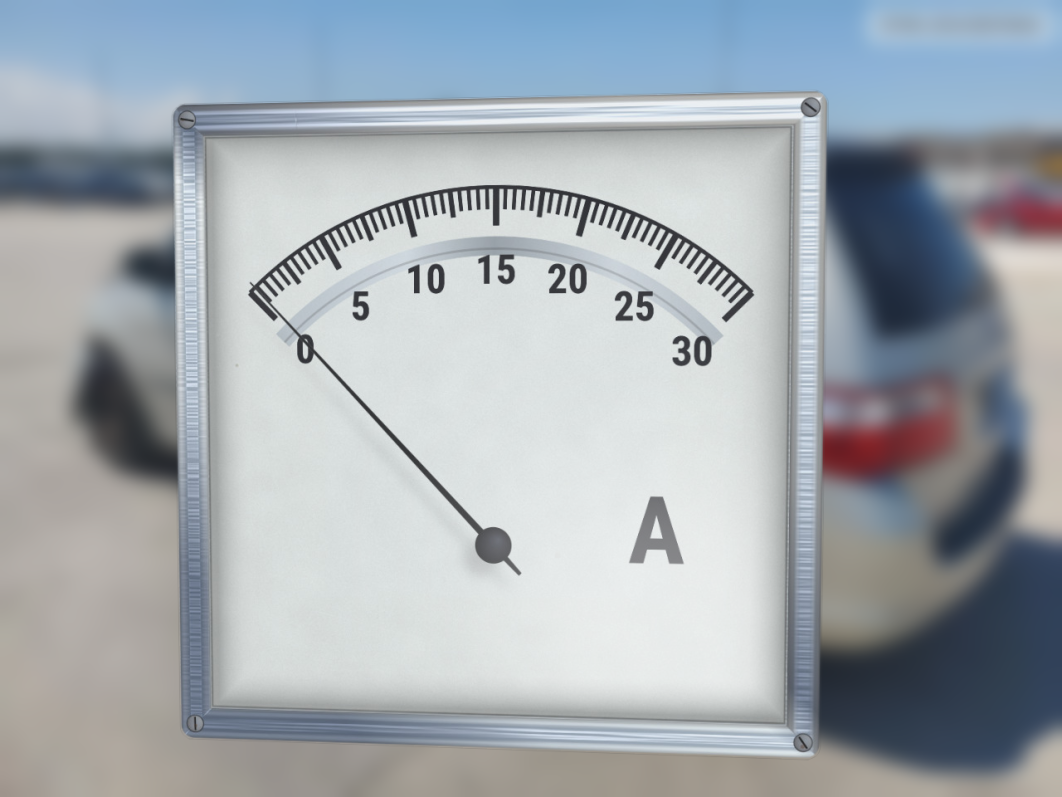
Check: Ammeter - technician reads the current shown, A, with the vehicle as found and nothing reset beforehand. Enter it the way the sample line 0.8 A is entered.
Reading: 0.5 A
